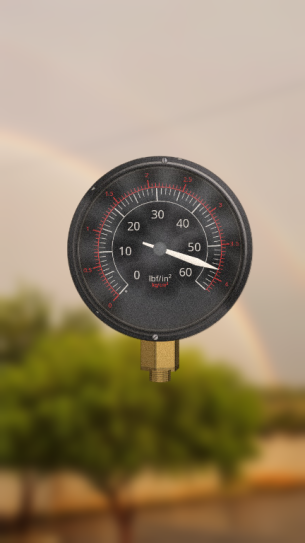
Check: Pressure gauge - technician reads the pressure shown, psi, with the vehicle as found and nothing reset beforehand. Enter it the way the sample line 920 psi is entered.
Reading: 55 psi
